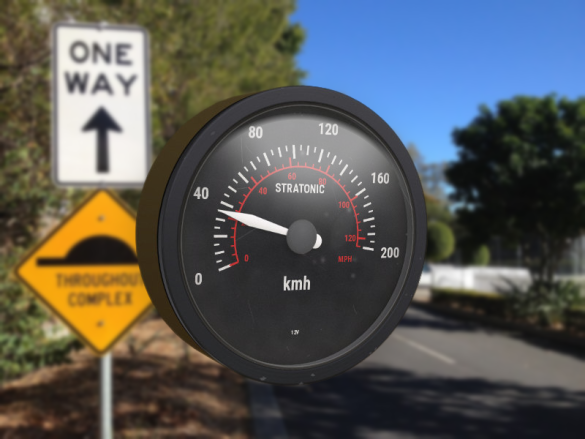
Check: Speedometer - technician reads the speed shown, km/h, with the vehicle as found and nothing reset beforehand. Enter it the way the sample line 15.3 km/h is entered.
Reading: 35 km/h
